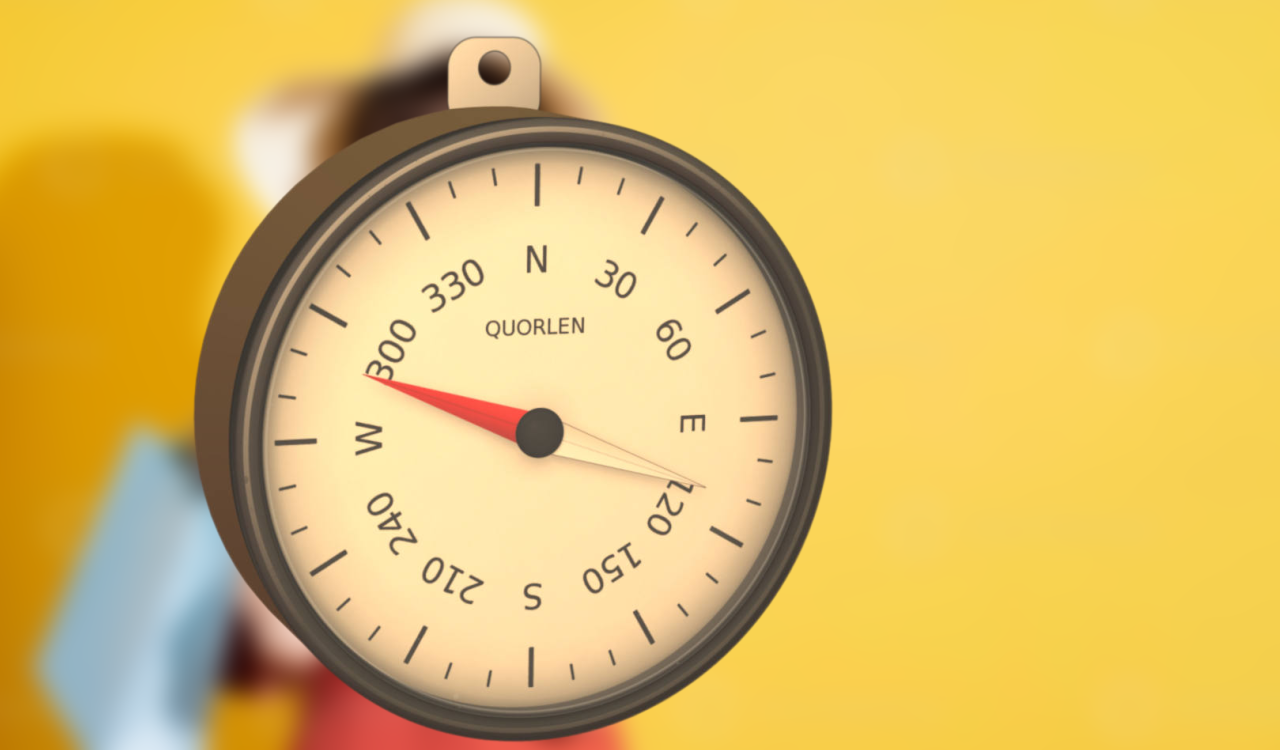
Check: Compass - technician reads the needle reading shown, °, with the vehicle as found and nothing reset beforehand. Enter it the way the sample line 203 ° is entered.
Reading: 290 °
